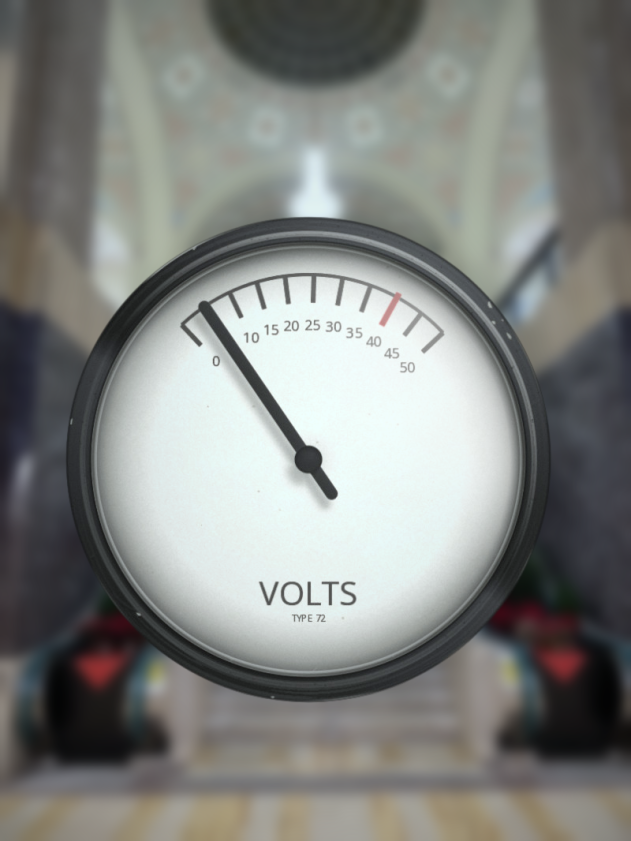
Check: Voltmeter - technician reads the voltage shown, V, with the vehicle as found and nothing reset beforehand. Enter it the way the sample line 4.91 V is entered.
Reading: 5 V
